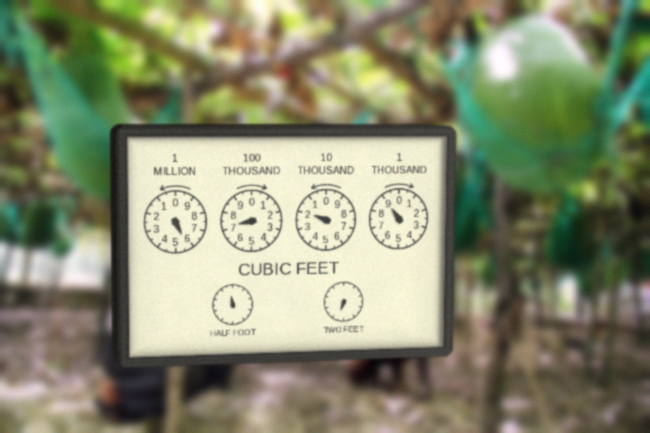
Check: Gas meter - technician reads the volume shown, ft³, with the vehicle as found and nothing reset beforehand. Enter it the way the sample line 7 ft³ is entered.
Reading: 571900 ft³
